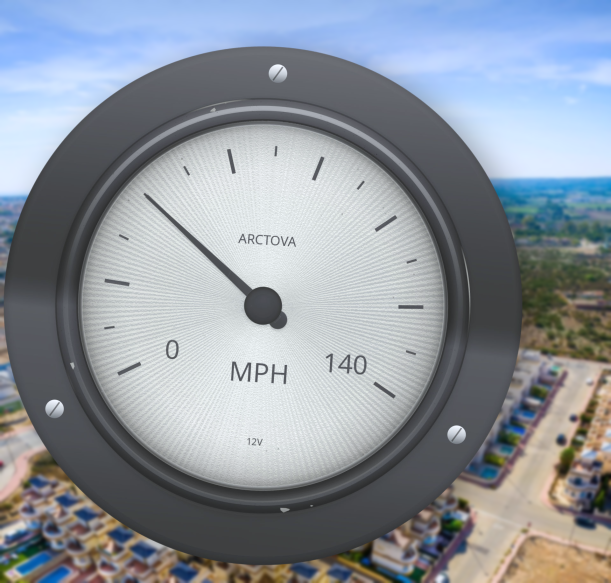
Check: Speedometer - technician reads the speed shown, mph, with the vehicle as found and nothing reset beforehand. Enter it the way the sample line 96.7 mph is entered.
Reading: 40 mph
